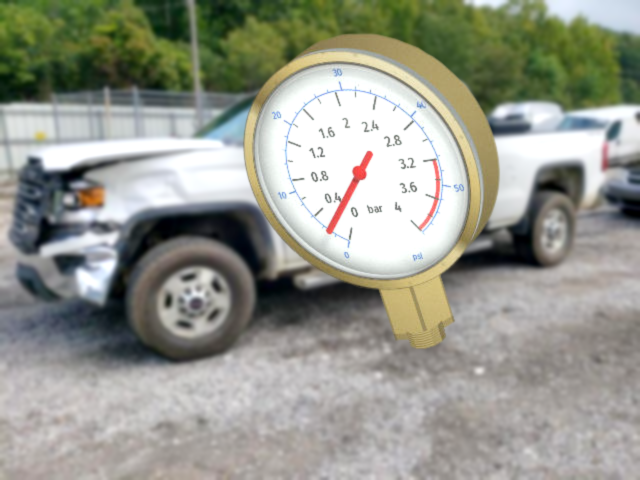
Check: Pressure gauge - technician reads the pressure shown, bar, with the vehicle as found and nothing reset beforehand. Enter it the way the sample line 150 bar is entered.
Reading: 0.2 bar
